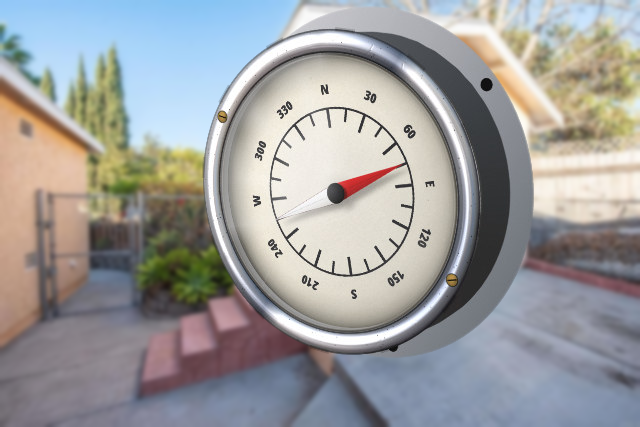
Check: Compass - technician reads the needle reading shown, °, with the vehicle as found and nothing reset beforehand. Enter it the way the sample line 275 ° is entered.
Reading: 75 °
